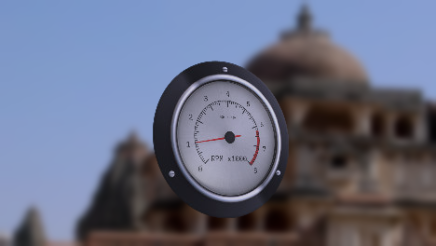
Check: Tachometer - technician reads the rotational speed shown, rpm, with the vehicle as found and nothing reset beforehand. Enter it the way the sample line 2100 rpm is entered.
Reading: 1000 rpm
